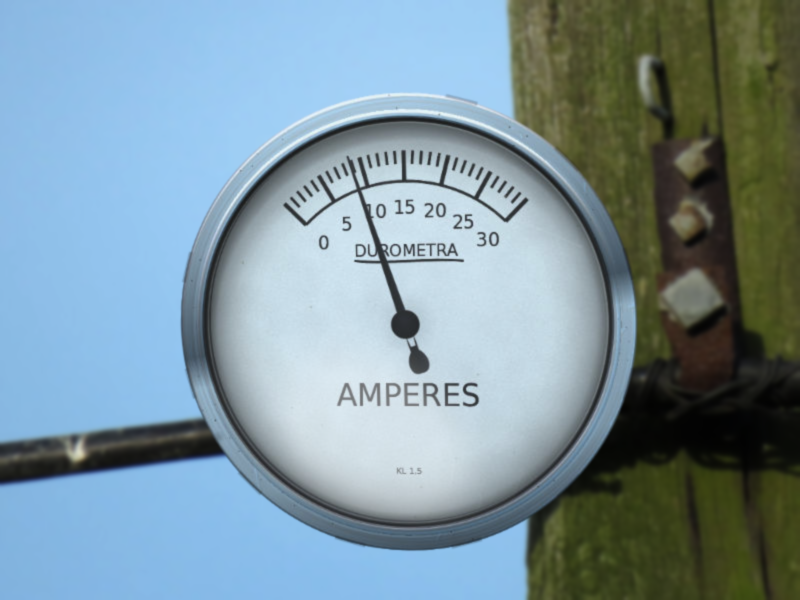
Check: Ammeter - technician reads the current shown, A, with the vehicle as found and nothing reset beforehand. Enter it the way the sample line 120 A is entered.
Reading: 9 A
